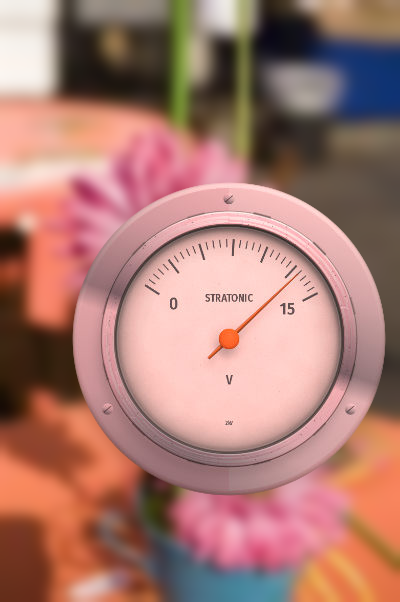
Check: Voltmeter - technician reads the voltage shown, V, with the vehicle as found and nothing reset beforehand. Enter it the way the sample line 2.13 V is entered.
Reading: 13 V
